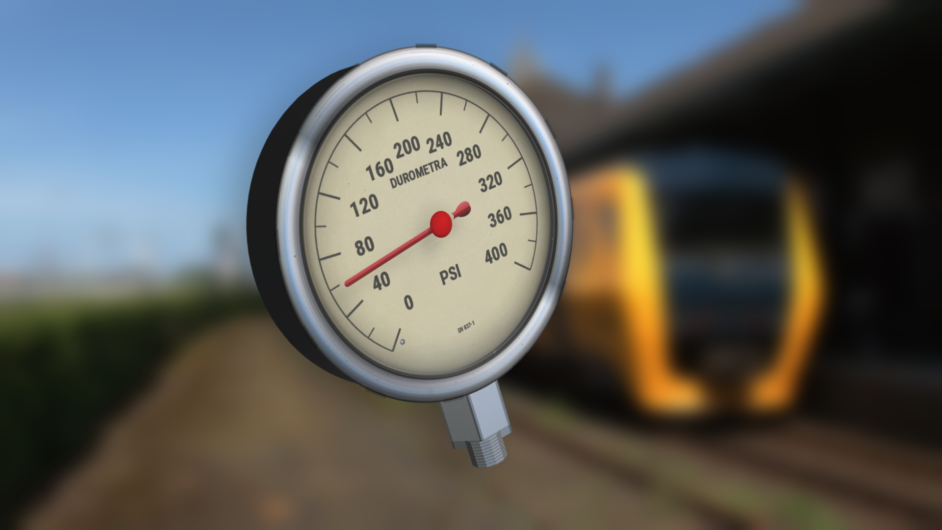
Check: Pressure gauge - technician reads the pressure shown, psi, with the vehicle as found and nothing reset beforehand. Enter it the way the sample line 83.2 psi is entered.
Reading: 60 psi
